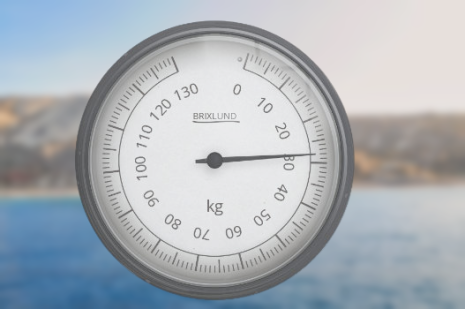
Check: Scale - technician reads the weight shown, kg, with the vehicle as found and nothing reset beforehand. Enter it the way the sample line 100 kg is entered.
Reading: 28 kg
